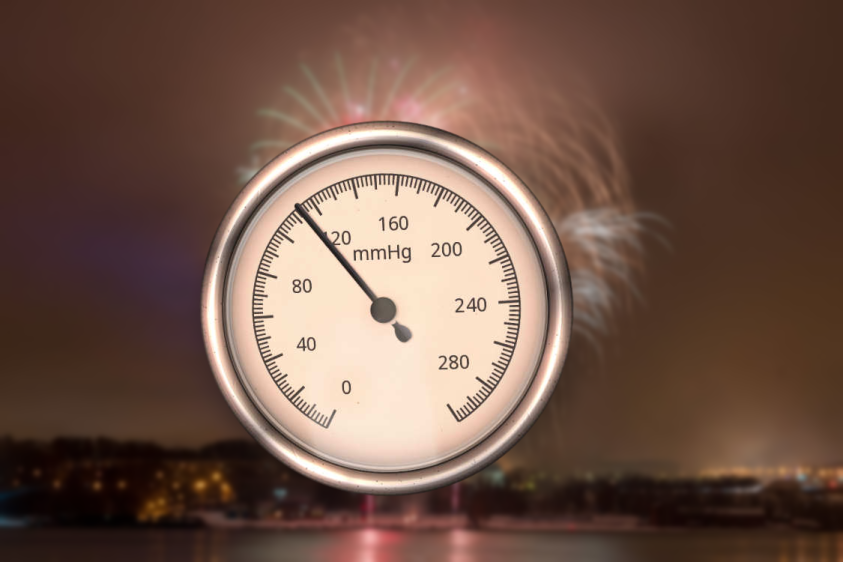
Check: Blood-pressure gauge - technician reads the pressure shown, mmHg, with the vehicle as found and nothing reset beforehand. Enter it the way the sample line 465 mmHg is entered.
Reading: 114 mmHg
